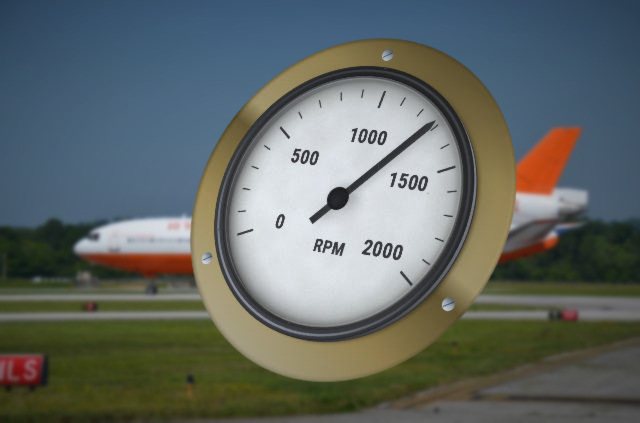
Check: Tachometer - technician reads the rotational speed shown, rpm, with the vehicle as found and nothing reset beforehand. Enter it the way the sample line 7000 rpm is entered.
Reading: 1300 rpm
